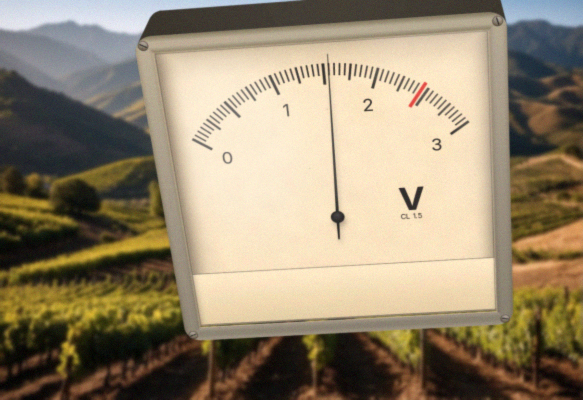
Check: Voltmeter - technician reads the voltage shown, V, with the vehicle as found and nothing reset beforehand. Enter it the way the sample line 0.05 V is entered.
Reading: 1.55 V
